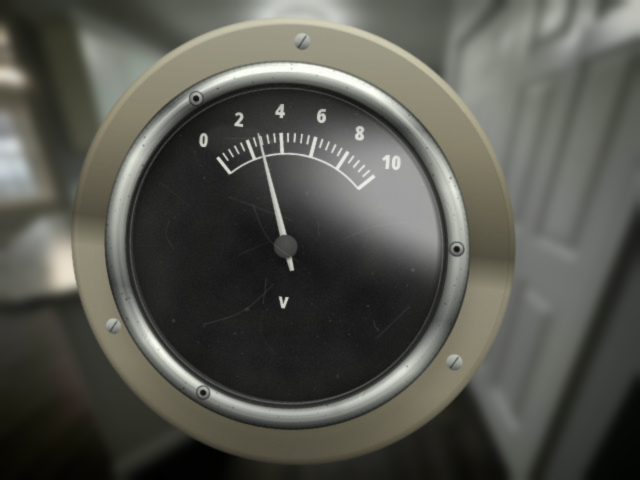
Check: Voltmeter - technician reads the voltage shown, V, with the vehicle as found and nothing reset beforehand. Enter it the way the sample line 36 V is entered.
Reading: 2.8 V
